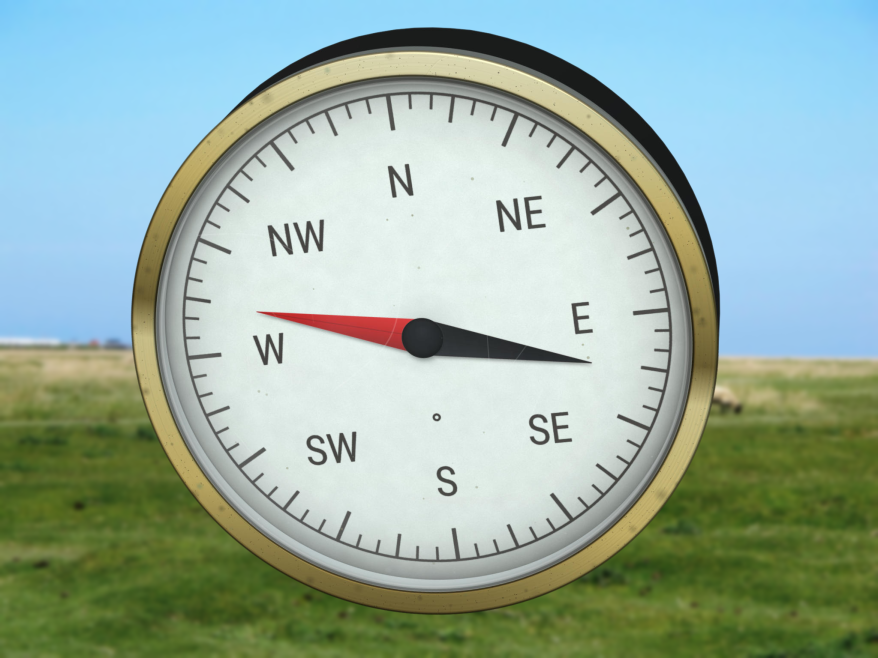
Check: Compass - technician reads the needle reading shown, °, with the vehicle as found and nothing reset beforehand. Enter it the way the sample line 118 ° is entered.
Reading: 285 °
